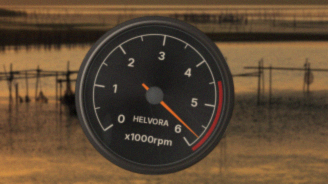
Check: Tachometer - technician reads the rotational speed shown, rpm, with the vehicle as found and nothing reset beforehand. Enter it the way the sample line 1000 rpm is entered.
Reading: 5750 rpm
